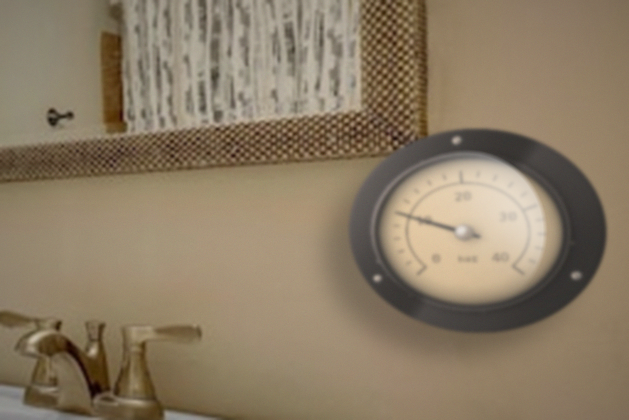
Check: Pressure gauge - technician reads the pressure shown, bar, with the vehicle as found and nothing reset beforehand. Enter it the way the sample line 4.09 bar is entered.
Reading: 10 bar
